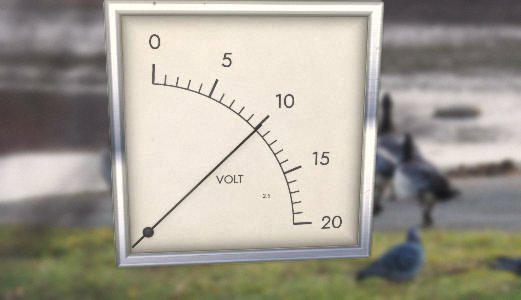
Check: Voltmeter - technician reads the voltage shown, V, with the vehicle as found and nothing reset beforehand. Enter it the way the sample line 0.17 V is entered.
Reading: 10 V
